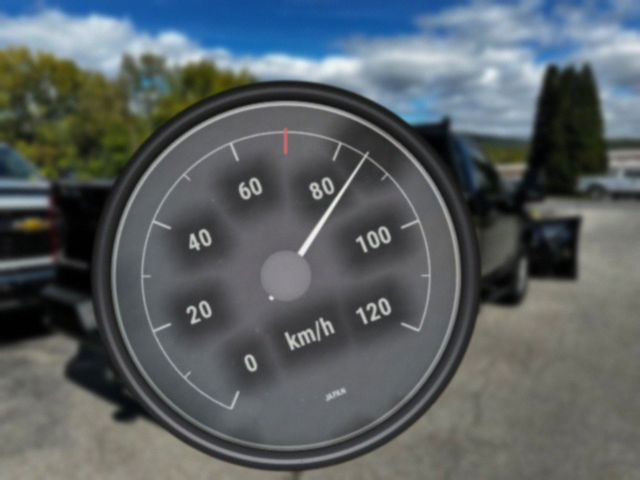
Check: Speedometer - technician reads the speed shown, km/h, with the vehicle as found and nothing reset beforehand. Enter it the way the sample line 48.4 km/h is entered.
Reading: 85 km/h
